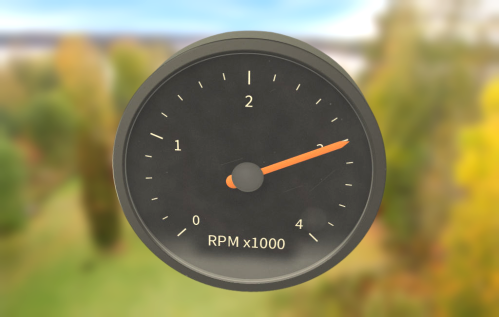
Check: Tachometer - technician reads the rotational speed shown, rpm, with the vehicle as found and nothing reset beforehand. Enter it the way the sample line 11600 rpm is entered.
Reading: 3000 rpm
